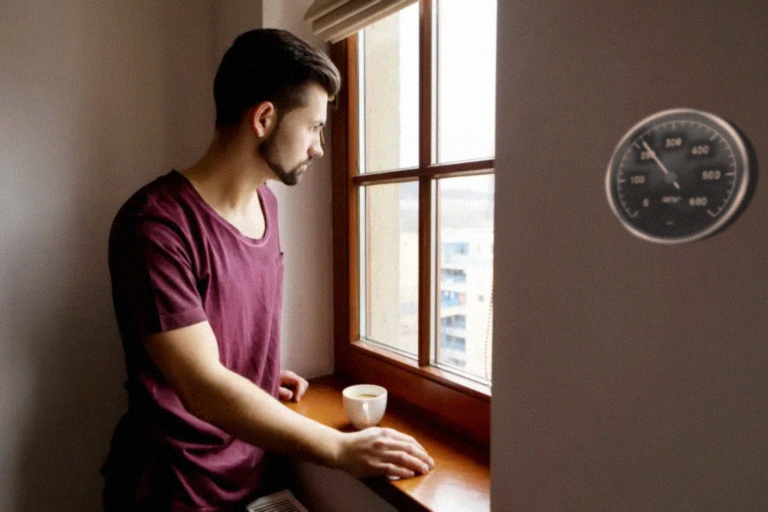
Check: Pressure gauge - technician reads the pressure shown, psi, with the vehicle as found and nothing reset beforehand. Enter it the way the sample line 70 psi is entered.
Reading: 220 psi
